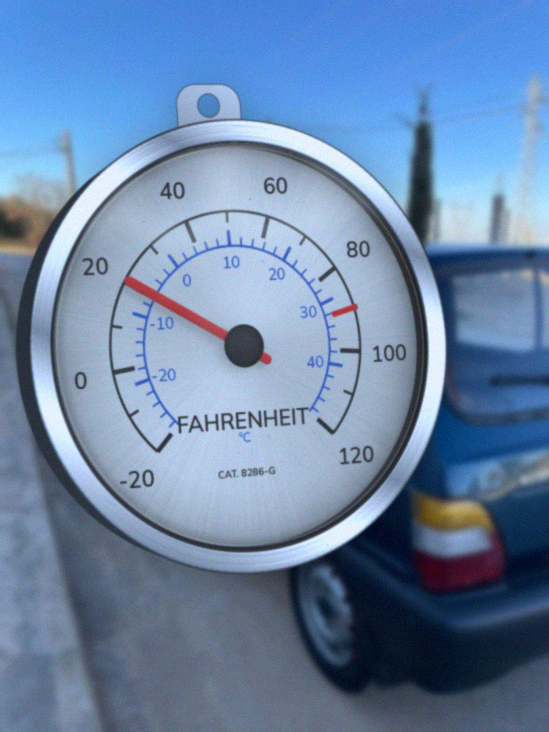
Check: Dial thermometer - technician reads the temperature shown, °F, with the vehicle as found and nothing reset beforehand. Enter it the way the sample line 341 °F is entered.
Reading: 20 °F
